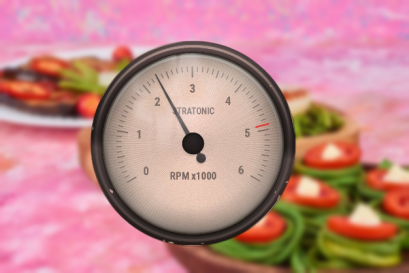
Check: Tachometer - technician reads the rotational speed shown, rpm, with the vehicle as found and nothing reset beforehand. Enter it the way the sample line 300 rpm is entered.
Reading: 2300 rpm
